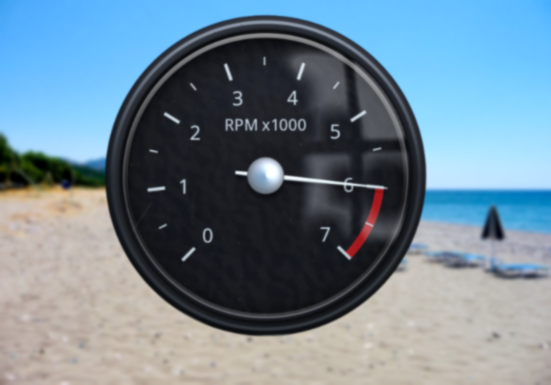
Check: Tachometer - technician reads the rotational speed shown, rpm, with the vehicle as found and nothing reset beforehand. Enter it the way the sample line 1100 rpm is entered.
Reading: 6000 rpm
